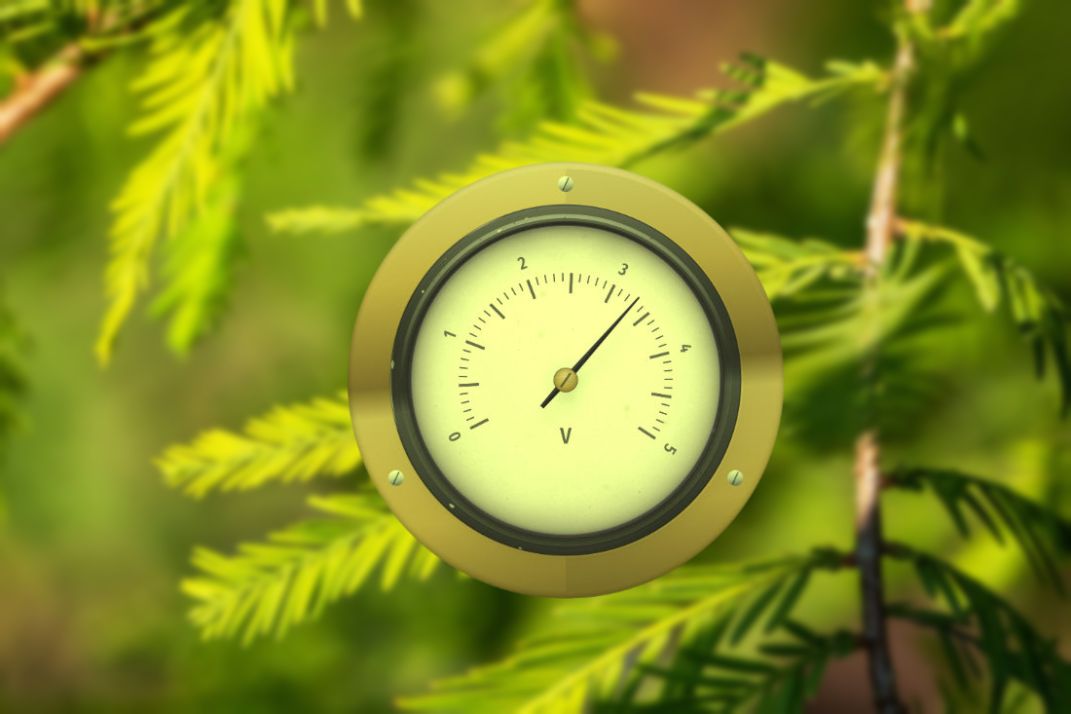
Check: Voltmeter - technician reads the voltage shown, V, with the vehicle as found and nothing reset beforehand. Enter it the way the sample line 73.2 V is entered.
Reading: 3.3 V
